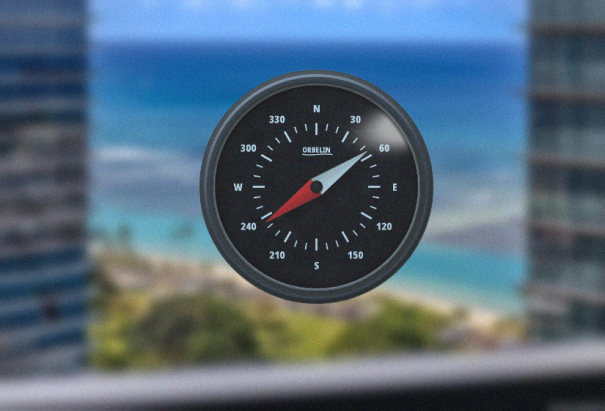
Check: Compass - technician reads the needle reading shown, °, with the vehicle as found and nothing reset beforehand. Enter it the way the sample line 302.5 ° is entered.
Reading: 235 °
